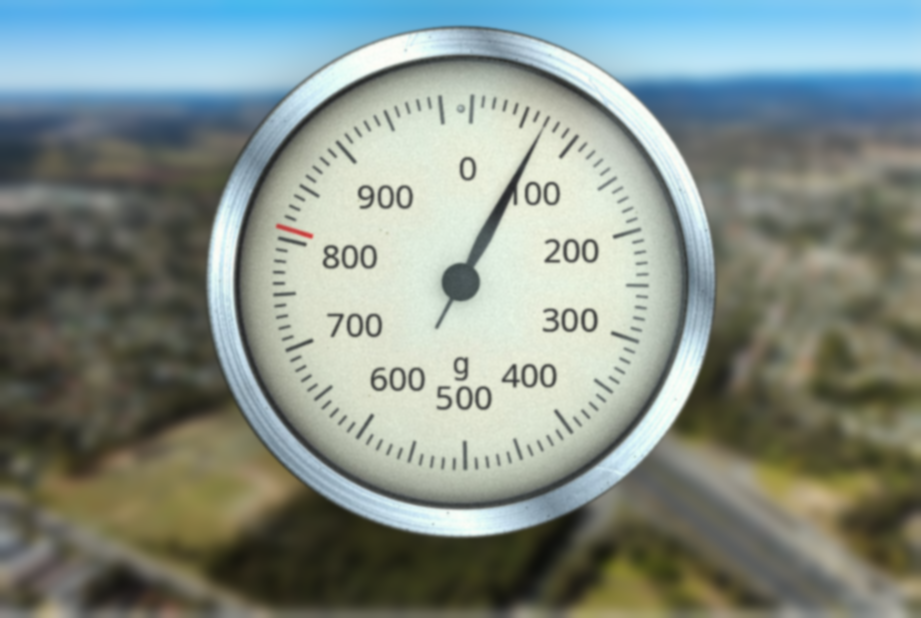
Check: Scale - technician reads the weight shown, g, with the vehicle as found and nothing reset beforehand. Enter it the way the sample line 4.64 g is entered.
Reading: 70 g
